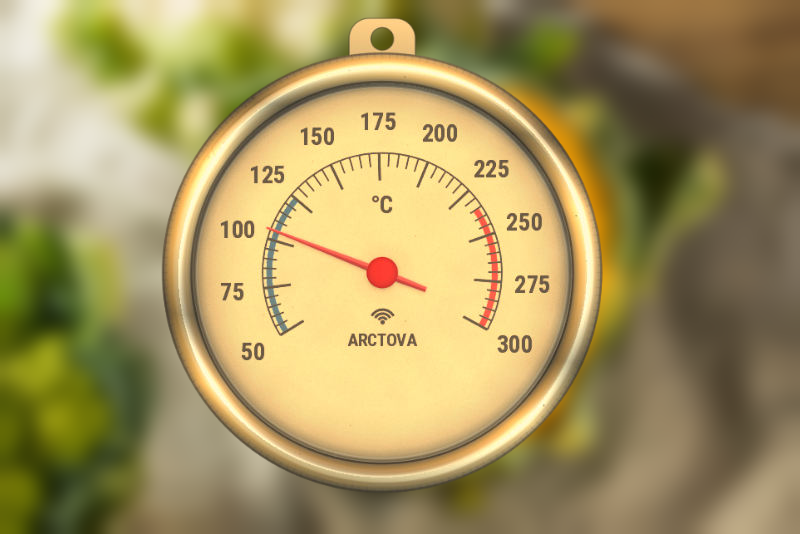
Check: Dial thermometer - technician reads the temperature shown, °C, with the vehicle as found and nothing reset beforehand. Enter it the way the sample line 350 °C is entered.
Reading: 105 °C
